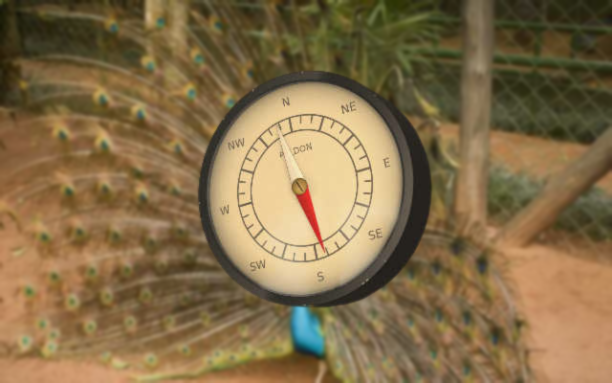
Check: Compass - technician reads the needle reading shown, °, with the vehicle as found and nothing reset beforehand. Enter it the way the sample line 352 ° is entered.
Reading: 170 °
